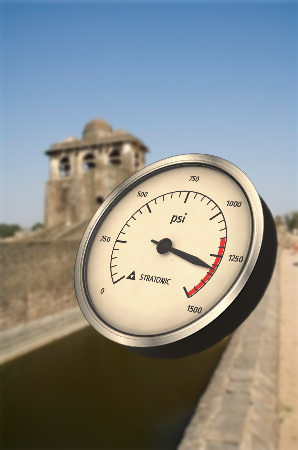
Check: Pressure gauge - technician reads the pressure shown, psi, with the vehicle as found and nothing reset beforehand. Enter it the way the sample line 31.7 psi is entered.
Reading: 1325 psi
